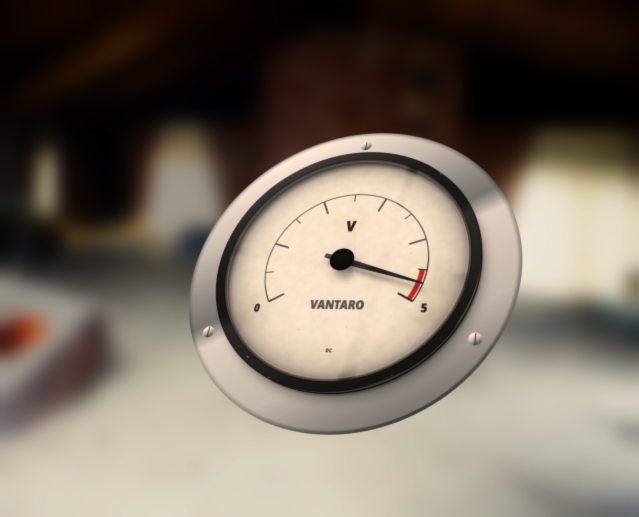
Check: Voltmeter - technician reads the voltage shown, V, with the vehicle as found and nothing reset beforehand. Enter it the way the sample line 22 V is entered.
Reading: 4.75 V
